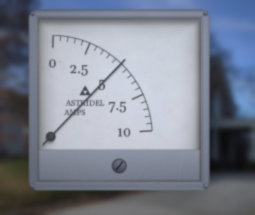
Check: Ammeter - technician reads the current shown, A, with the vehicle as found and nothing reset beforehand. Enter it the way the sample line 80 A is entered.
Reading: 5 A
